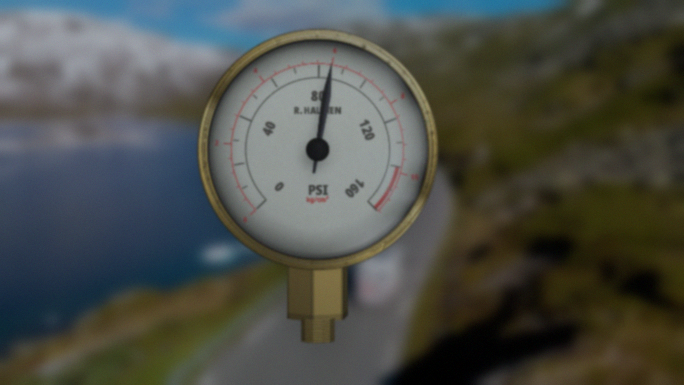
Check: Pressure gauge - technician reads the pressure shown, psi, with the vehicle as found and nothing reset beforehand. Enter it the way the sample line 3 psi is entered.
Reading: 85 psi
